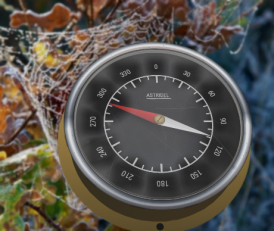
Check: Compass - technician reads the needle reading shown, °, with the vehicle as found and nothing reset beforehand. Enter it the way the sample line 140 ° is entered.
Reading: 290 °
